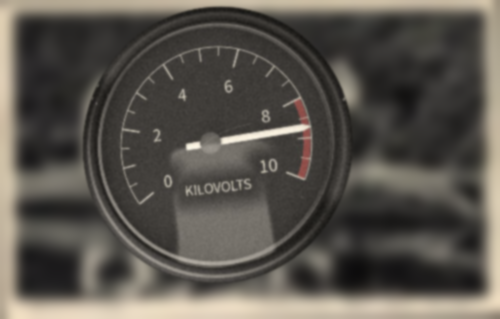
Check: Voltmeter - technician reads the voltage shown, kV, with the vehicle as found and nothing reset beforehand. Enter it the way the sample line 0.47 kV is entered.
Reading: 8.75 kV
